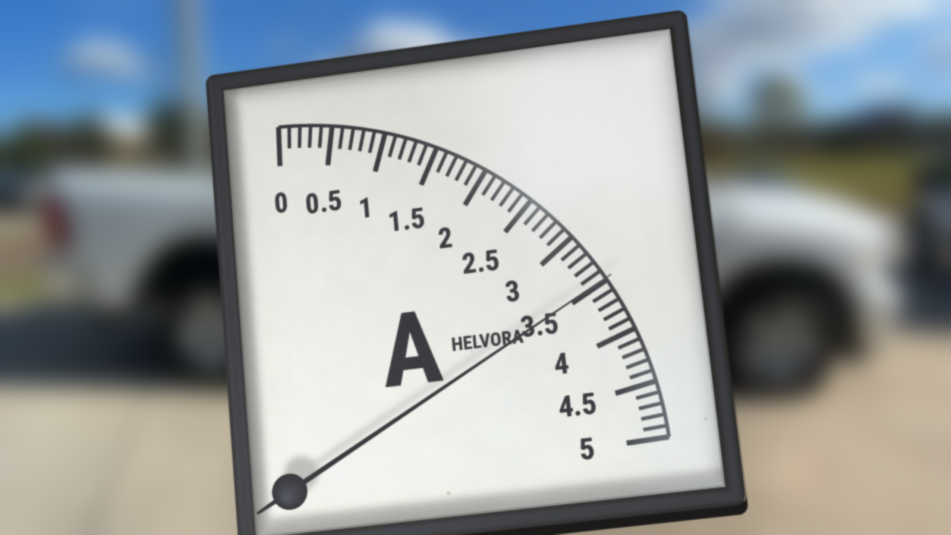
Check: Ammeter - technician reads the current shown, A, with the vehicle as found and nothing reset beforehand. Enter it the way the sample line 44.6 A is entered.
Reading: 3.5 A
